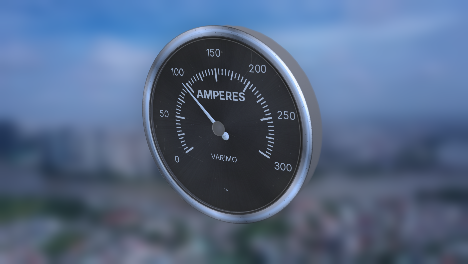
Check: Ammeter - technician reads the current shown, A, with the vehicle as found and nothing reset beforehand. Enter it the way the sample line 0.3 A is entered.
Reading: 100 A
